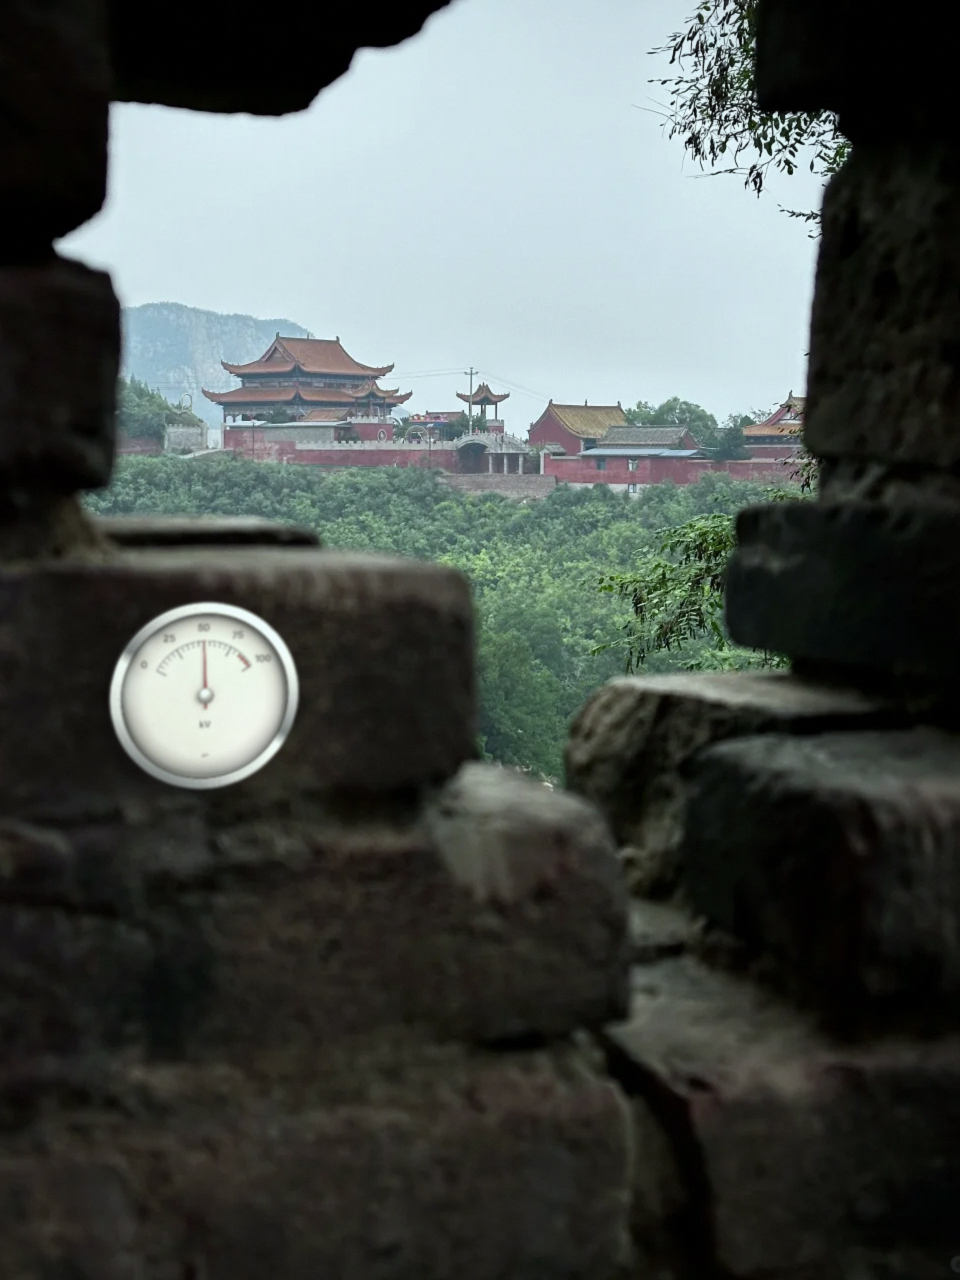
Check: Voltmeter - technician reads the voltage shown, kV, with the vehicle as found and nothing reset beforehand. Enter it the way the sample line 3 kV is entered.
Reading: 50 kV
